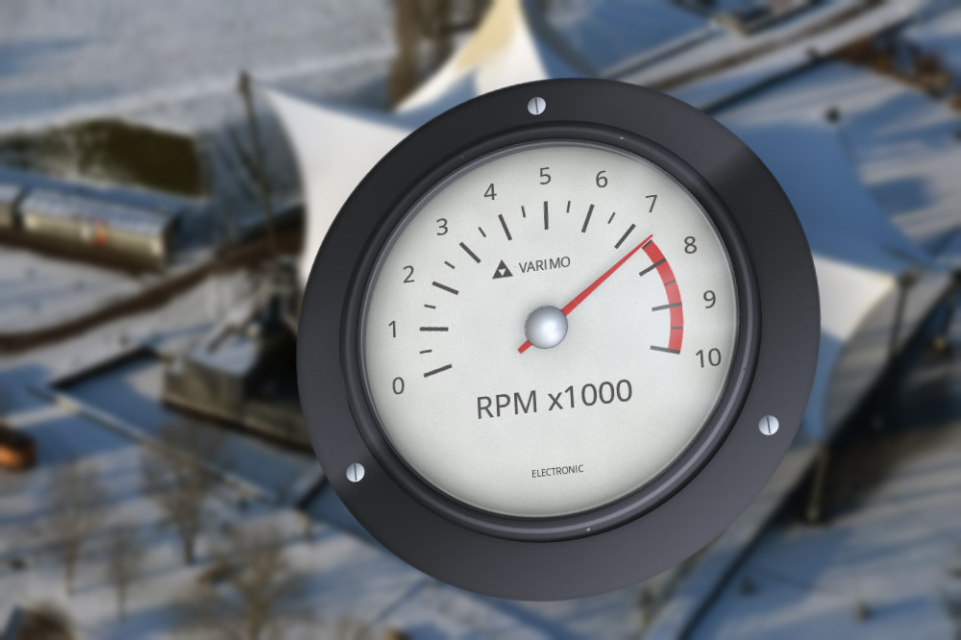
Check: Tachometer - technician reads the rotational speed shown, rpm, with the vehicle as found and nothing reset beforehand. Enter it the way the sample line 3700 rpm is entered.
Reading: 7500 rpm
